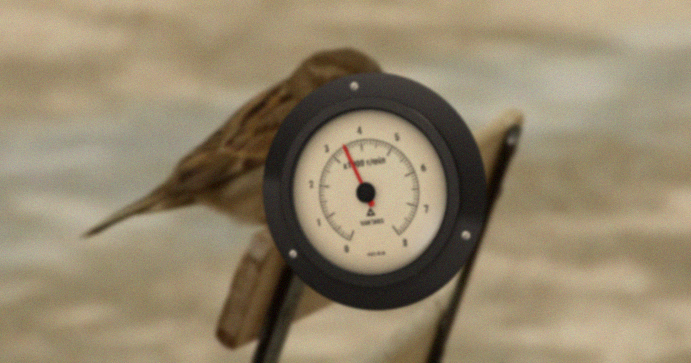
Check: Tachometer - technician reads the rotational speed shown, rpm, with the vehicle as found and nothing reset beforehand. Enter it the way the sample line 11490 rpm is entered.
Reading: 3500 rpm
